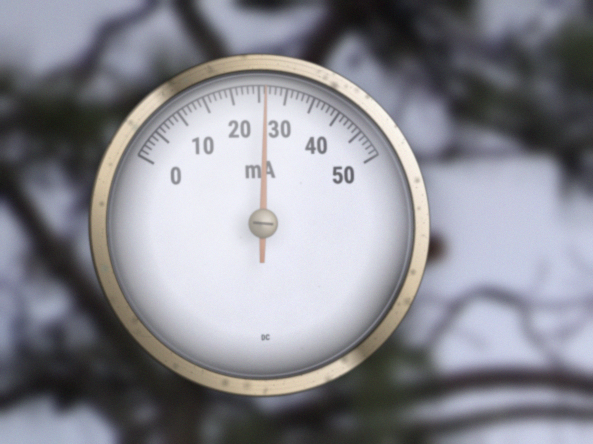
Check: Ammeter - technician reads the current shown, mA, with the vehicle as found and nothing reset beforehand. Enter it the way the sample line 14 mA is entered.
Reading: 26 mA
